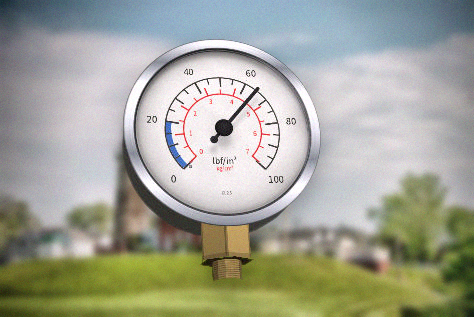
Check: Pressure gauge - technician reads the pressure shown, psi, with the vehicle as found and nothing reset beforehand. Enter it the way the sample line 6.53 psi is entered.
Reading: 65 psi
